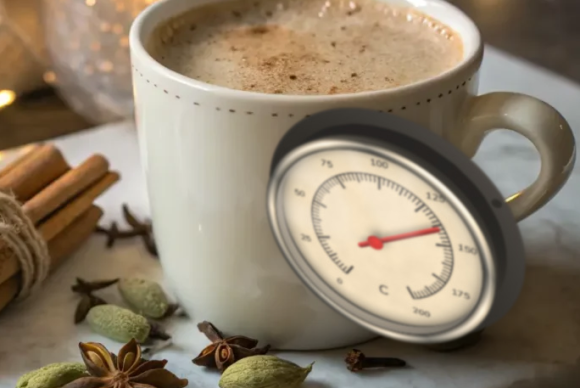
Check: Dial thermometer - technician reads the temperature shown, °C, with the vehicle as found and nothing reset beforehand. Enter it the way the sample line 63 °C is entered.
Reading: 137.5 °C
